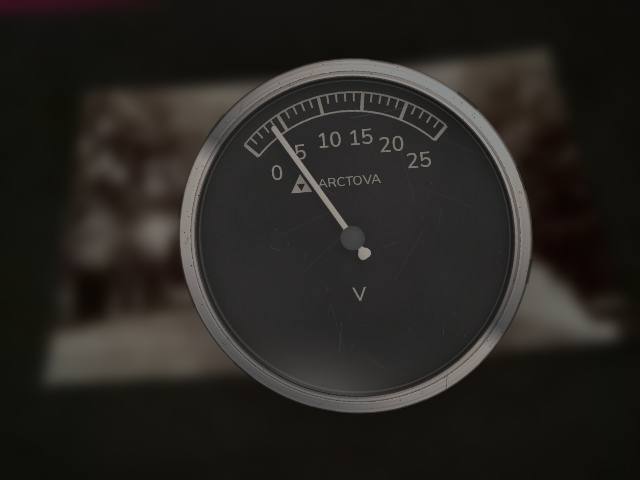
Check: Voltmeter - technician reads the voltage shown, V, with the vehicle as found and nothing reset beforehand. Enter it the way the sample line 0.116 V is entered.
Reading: 4 V
